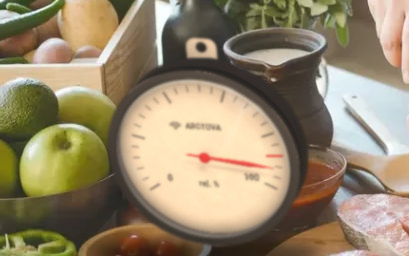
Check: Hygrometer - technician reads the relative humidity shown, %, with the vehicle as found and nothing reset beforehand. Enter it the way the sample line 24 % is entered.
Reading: 92 %
